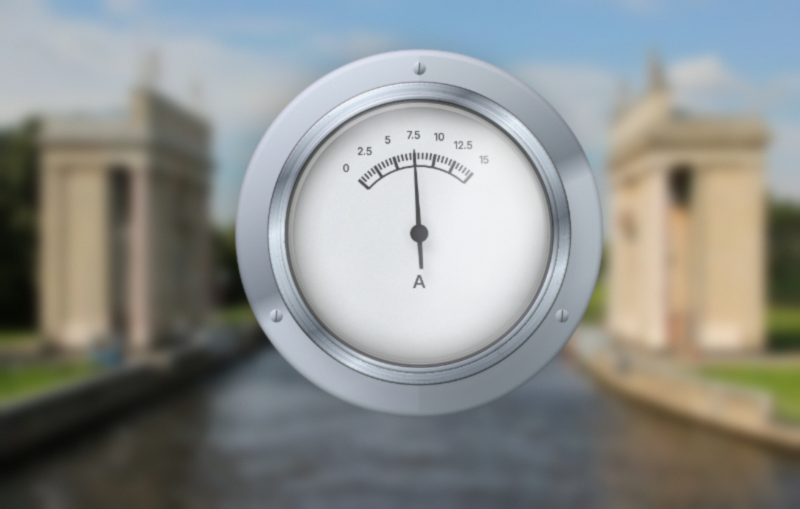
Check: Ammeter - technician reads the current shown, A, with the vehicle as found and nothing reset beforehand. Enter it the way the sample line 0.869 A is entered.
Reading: 7.5 A
